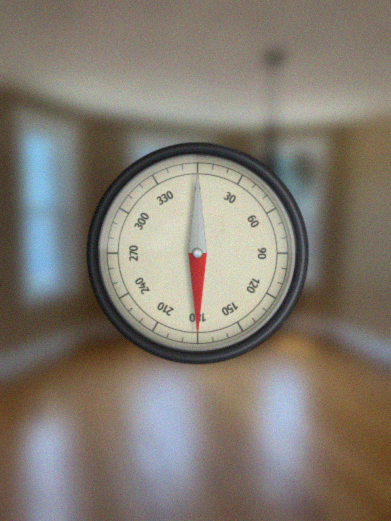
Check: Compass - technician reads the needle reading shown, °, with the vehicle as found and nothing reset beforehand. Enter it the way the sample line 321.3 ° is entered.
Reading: 180 °
